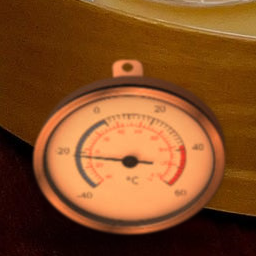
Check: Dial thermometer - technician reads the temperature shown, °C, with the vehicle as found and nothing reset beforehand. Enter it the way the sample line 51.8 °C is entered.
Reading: -20 °C
